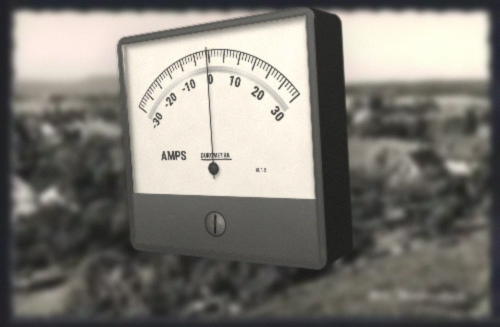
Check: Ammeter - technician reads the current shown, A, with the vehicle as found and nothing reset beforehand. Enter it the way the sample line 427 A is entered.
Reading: 0 A
